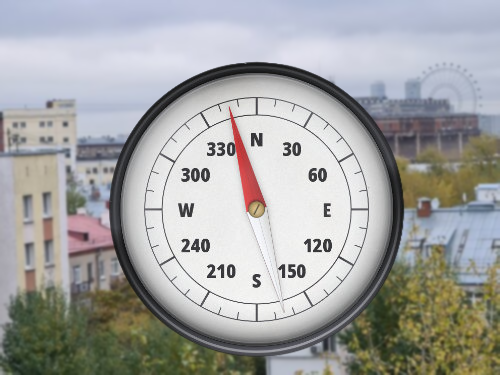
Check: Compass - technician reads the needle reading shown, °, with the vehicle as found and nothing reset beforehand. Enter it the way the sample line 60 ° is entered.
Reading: 345 °
